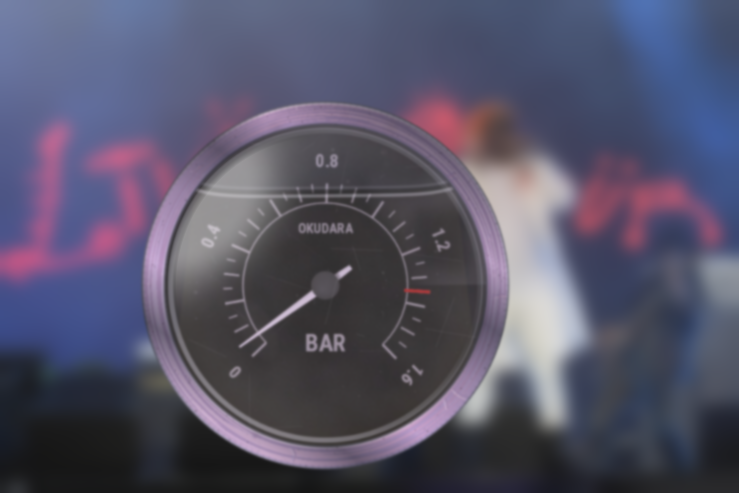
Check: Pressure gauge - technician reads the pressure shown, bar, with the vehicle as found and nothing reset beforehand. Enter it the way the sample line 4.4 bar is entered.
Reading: 0.05 bar
